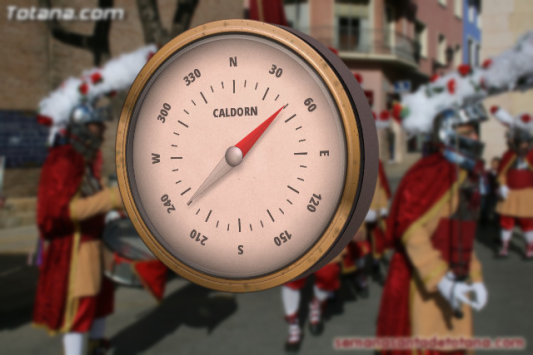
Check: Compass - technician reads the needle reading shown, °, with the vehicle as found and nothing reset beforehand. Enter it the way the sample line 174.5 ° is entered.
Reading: 50 °
